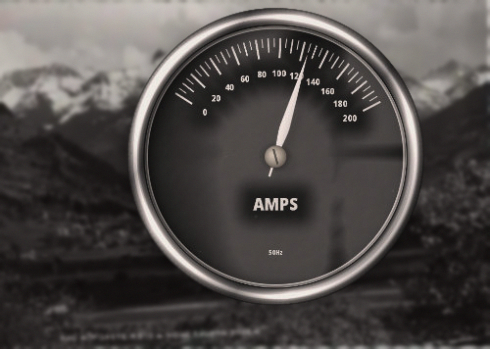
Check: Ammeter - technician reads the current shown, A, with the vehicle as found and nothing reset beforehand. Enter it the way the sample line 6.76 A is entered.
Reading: 125 A
